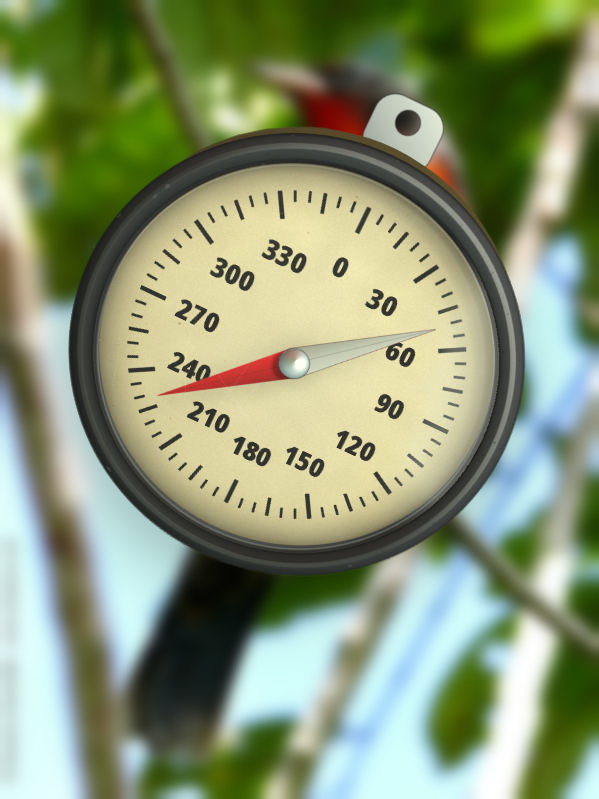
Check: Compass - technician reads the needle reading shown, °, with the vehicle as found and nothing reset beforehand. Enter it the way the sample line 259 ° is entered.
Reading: 230 °
